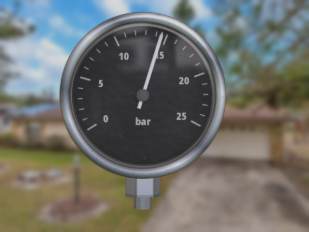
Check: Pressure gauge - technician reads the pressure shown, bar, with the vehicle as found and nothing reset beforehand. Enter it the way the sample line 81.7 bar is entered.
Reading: 14.5 bar
